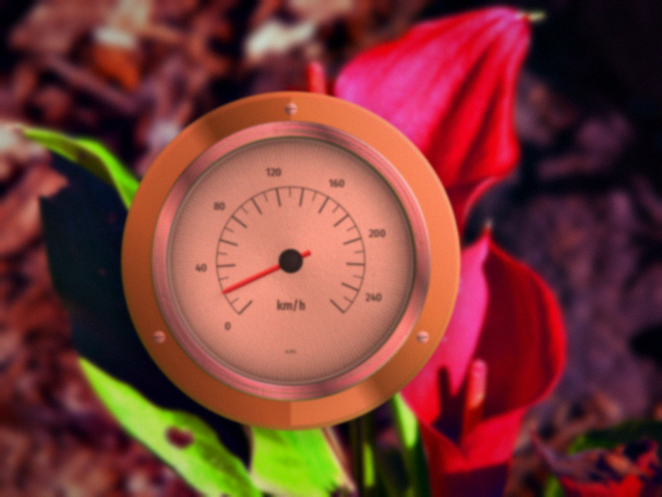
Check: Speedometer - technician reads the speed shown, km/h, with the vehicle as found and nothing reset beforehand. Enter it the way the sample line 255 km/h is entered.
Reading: 20 km/h
